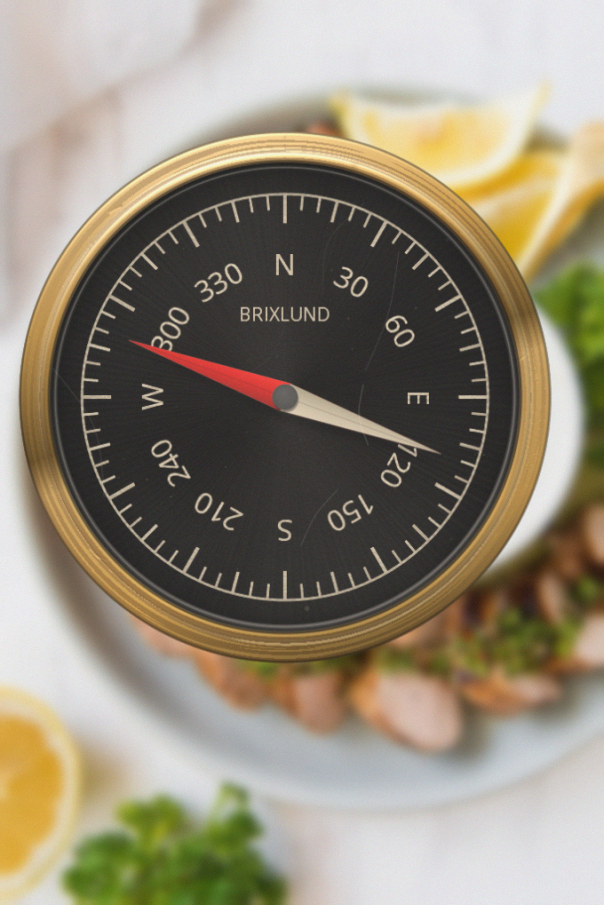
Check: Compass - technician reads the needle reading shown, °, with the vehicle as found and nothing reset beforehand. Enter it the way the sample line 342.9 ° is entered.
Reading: 290 °
